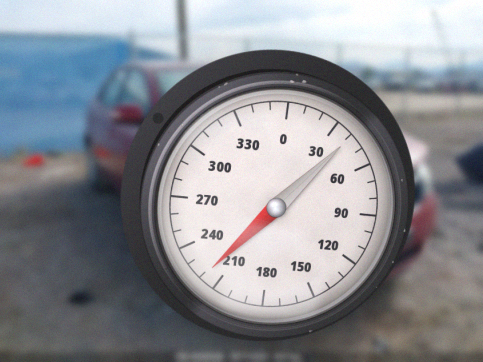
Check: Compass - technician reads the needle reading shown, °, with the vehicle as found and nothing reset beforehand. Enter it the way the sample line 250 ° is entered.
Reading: 220 °
